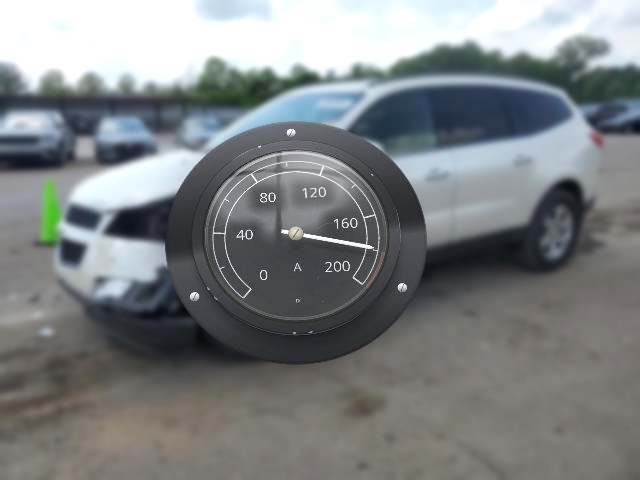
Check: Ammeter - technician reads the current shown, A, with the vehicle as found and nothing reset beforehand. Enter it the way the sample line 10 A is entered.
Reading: 180 A
